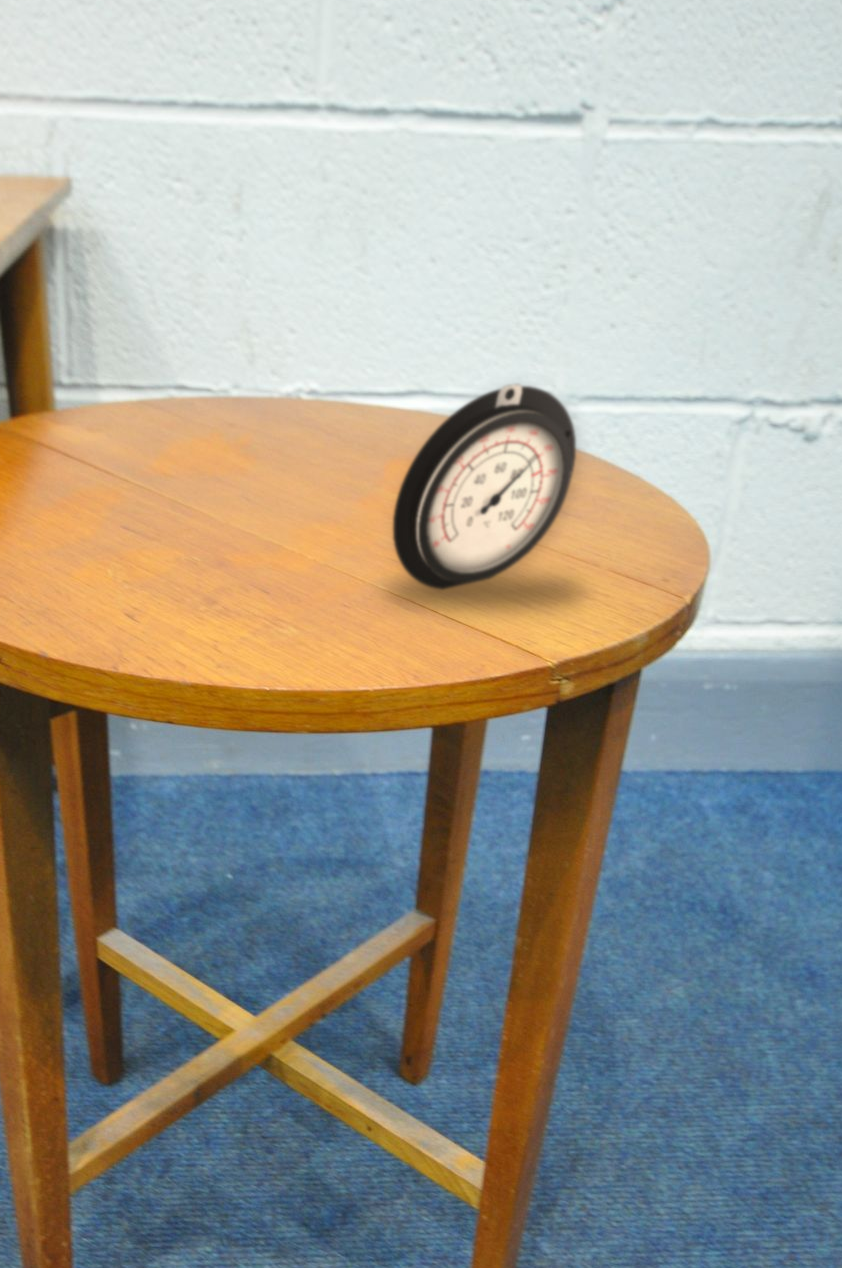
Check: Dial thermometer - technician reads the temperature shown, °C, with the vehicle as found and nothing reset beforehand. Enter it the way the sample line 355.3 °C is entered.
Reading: 80 °C
